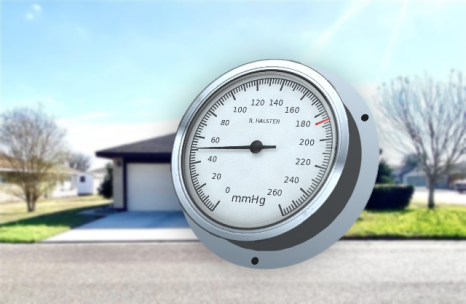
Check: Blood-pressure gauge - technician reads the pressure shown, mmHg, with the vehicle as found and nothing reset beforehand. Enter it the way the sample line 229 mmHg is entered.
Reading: 50 mmHg
